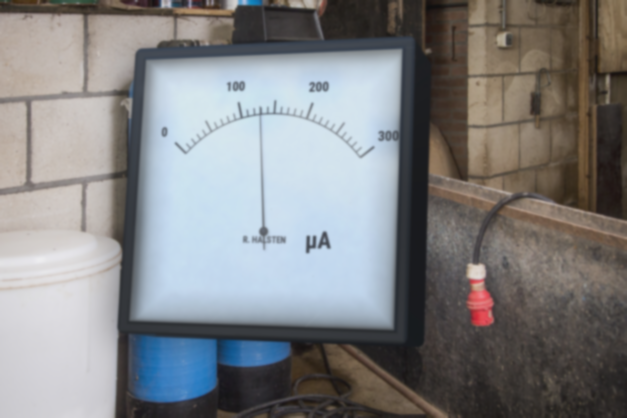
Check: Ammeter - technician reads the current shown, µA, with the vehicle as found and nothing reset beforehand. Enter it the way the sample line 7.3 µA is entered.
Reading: 130 µA
